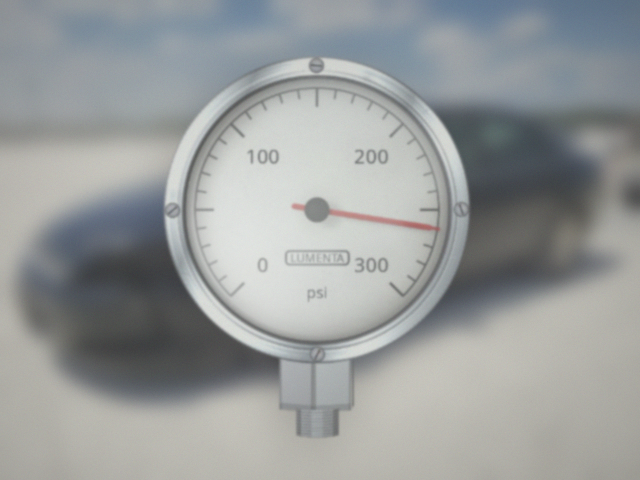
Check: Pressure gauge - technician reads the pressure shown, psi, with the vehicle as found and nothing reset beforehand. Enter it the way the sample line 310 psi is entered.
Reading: 260 psi
